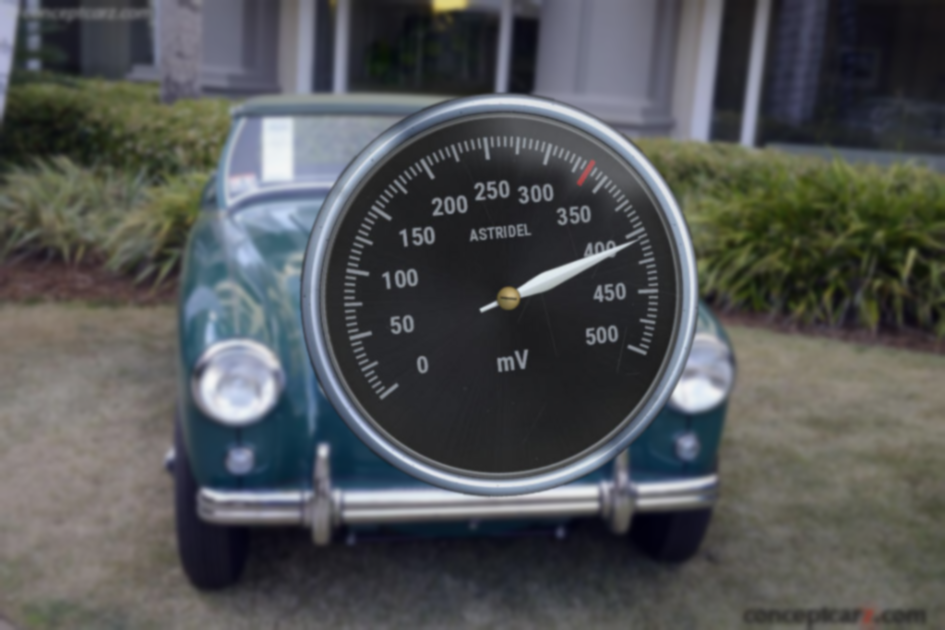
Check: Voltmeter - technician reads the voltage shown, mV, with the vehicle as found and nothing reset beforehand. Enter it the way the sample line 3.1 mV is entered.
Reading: 405 mV
